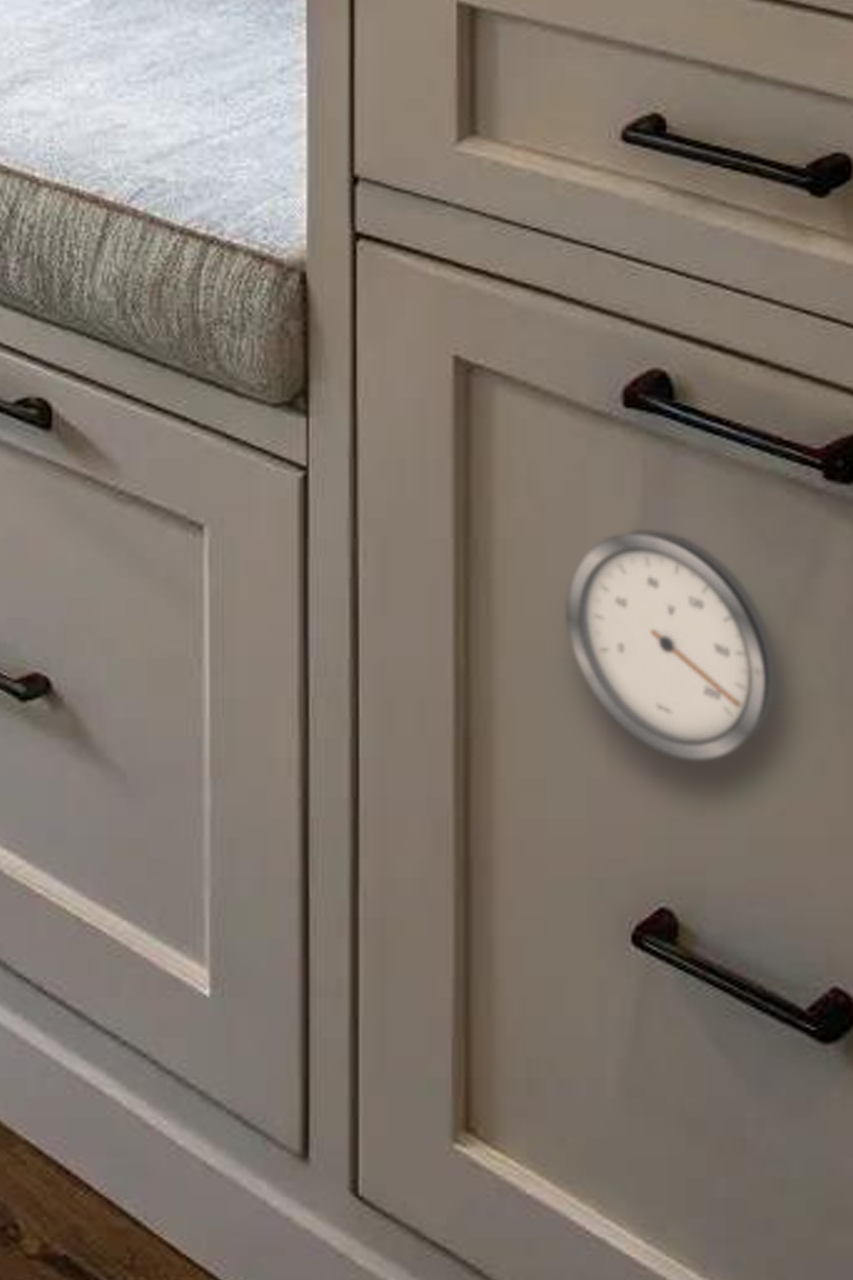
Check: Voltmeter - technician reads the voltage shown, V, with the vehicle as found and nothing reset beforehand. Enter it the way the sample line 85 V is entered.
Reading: 190 V
